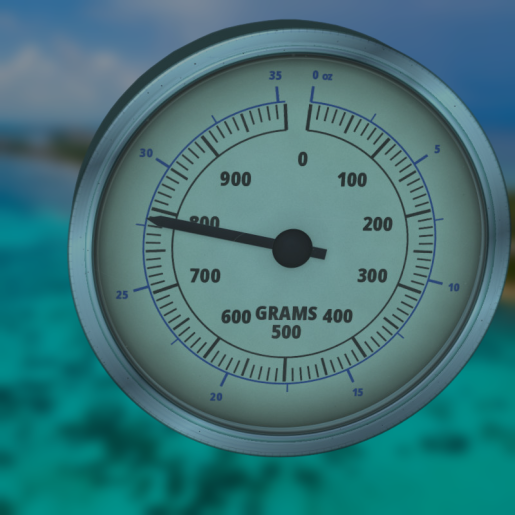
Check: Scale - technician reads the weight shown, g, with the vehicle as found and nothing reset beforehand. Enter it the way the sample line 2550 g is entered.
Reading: 790 g
